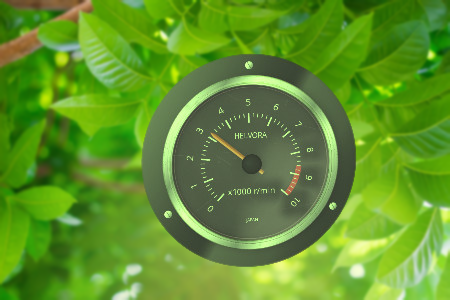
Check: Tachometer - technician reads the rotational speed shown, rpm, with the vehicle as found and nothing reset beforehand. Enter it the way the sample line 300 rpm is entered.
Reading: 3200 rpm
